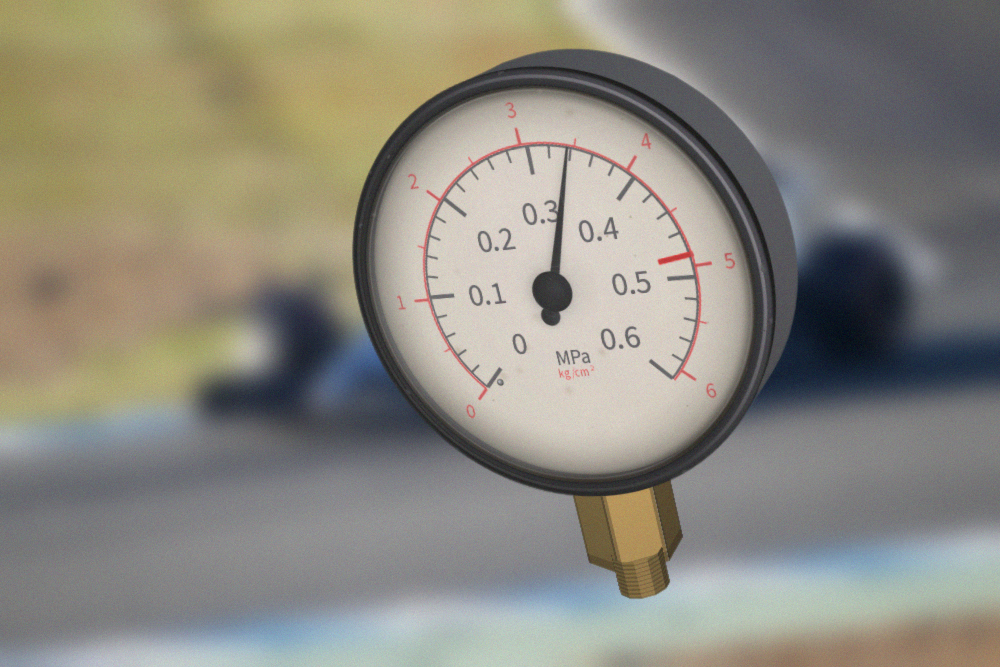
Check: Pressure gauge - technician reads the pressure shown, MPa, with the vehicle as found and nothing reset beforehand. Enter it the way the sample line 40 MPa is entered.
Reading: 0.34 MPa
